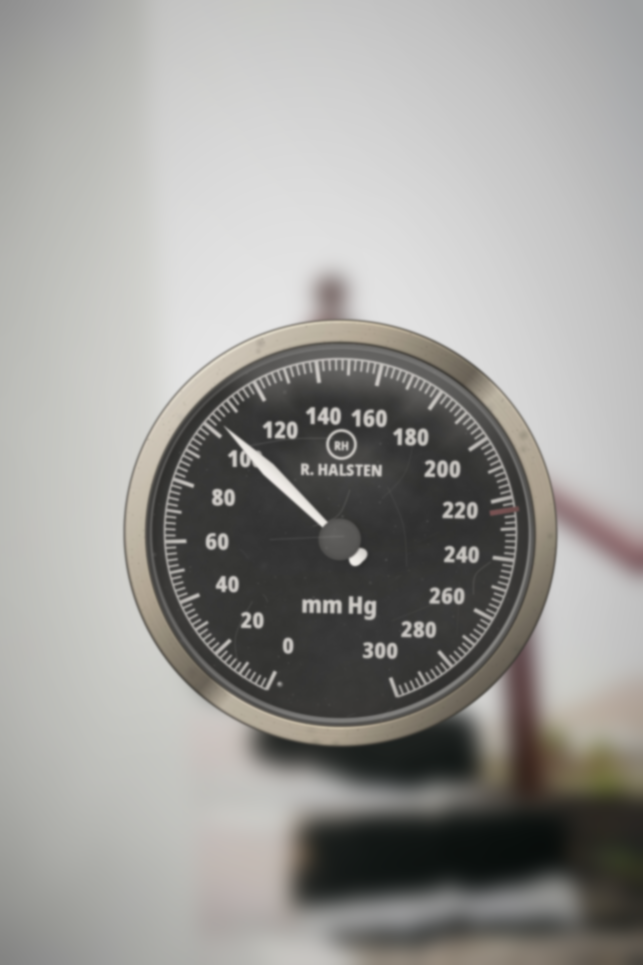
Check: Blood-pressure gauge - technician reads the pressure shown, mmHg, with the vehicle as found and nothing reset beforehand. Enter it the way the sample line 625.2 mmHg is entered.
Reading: 104 mmHg
